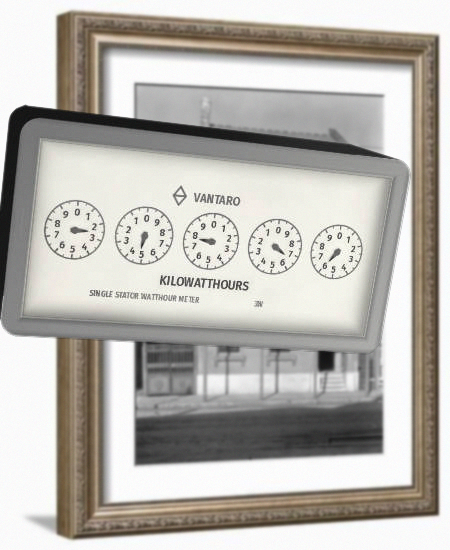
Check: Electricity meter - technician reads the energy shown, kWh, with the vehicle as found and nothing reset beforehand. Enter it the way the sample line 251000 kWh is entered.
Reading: 24766 kWh
